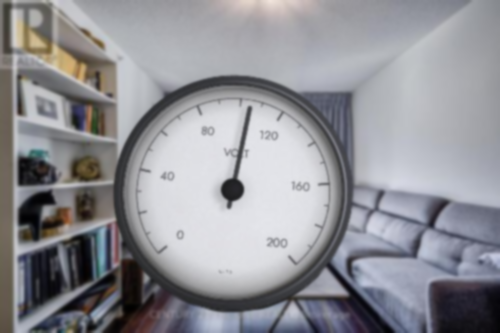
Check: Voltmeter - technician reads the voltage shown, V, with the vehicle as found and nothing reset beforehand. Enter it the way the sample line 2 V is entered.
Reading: 105 V
